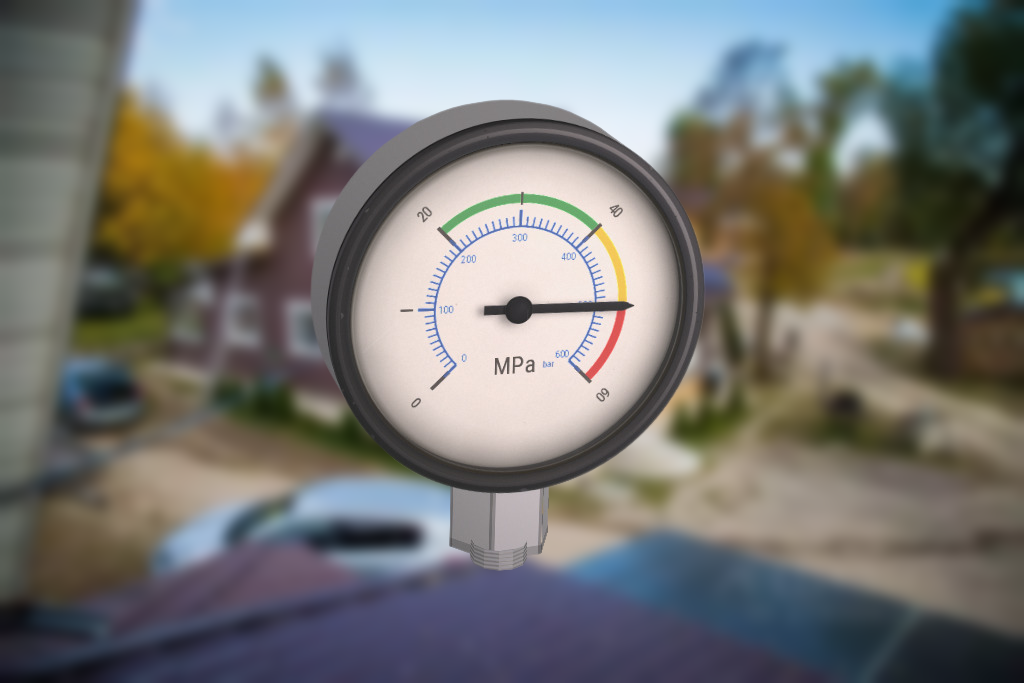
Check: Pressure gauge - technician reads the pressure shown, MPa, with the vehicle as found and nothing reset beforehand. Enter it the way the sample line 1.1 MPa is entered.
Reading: 50 MPa
